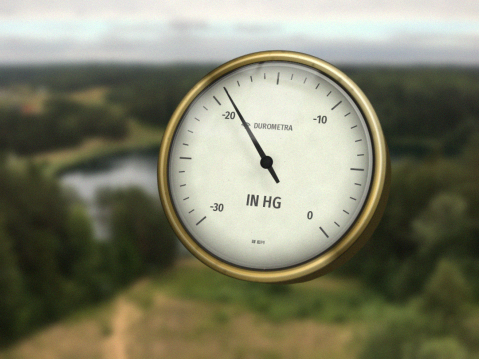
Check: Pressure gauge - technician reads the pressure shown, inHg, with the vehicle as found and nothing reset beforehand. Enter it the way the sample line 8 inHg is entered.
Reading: -19 inHg
